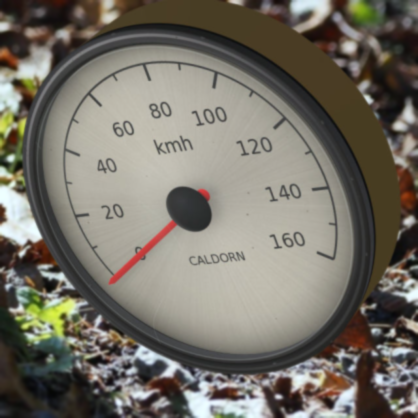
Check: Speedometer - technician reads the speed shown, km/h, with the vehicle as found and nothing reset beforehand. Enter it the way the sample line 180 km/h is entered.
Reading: 0 km/h
